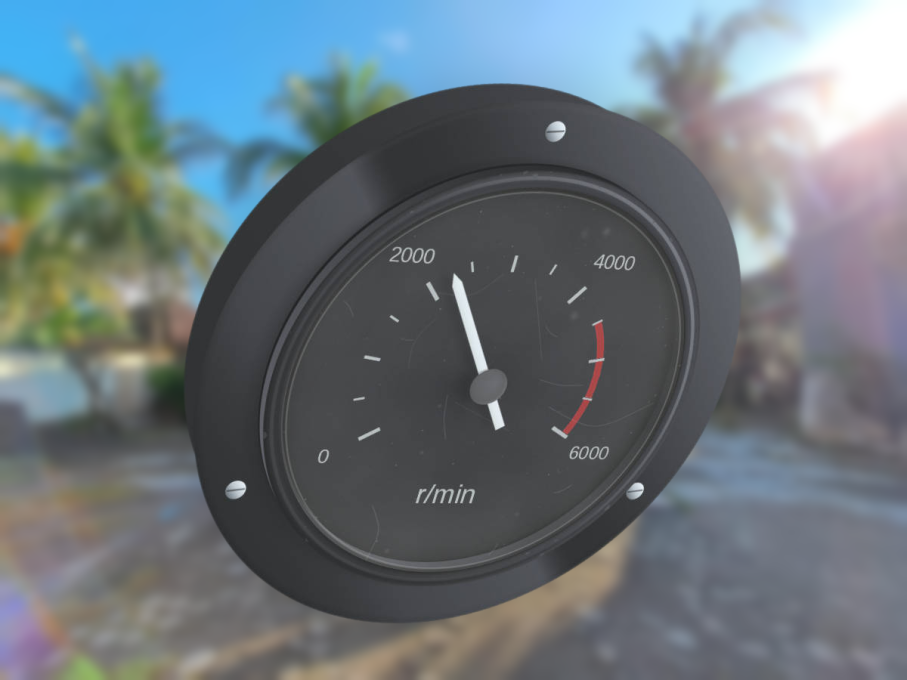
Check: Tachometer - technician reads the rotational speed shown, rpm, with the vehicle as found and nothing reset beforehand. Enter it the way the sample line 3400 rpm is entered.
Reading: 2250 rpm
